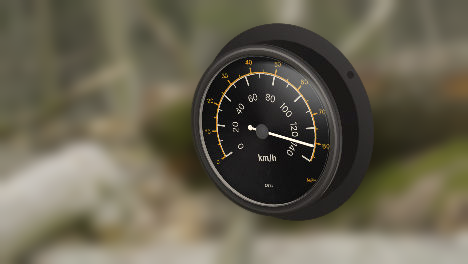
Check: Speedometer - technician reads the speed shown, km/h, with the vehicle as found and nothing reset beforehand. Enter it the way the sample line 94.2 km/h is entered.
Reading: 130 km/h
